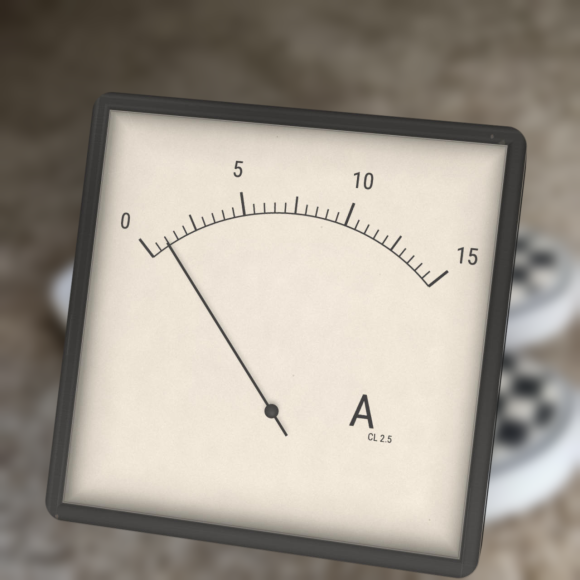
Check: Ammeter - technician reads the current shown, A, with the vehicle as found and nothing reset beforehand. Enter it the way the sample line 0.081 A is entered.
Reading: 1 A
